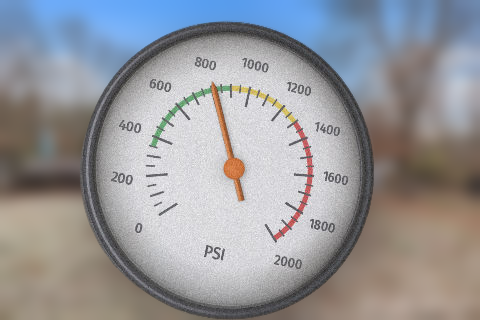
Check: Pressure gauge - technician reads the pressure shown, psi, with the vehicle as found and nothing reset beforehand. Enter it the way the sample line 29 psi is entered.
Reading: 800 psi
